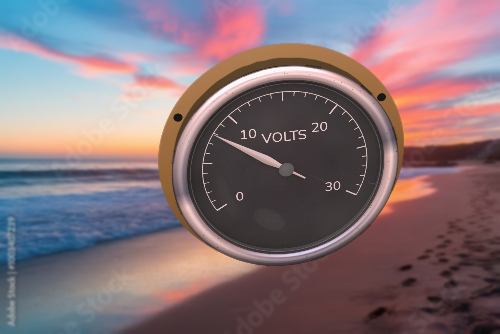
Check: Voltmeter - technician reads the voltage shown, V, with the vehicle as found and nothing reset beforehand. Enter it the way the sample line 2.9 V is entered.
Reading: 8 V
